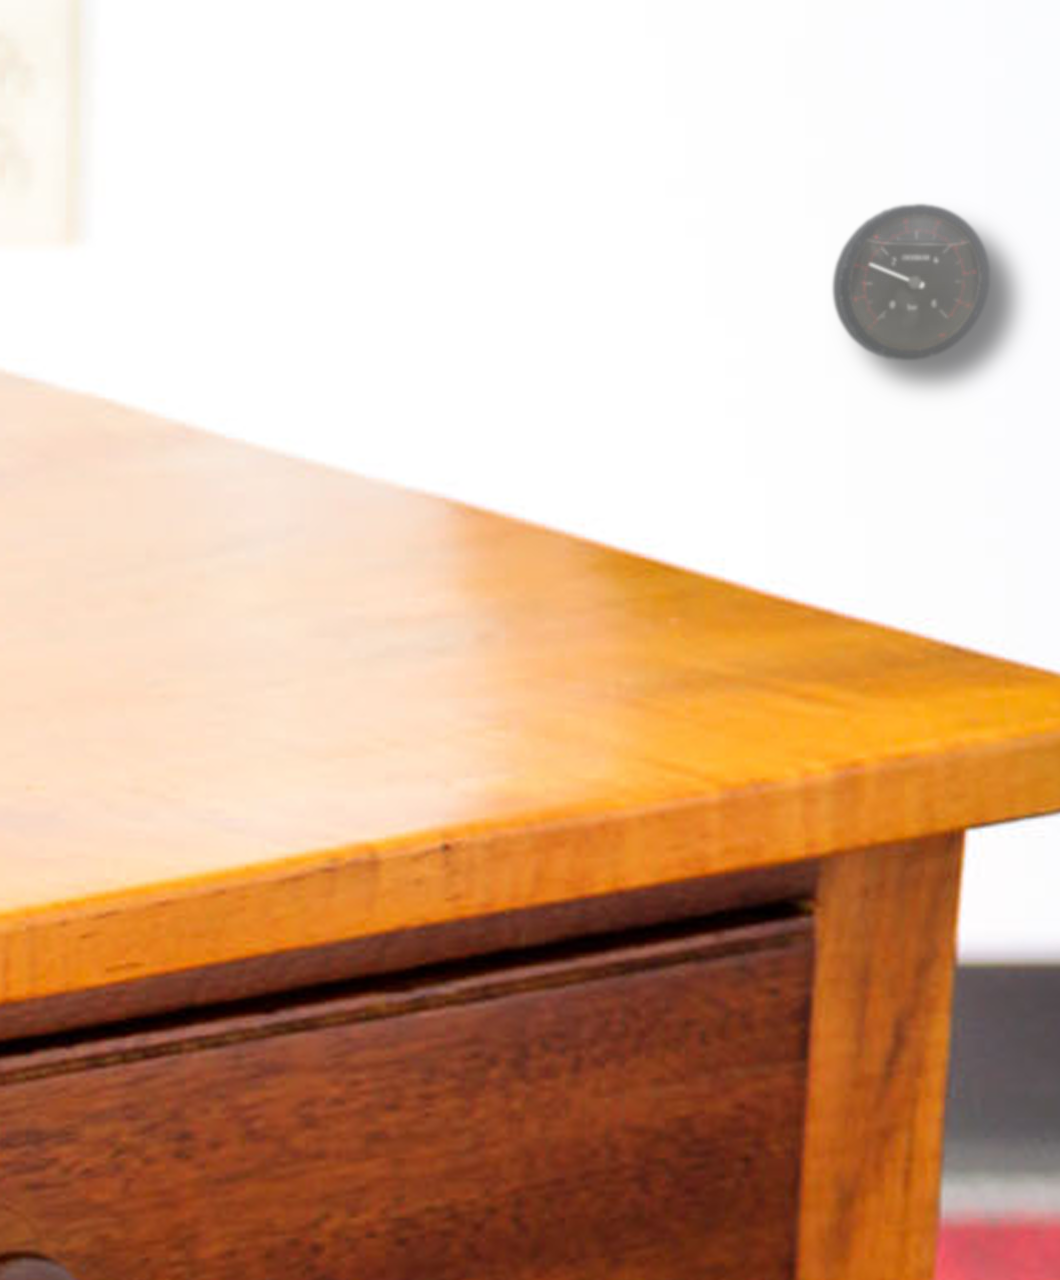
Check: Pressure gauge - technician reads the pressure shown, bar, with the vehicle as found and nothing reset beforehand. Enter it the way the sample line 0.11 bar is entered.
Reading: 1.5 bar
